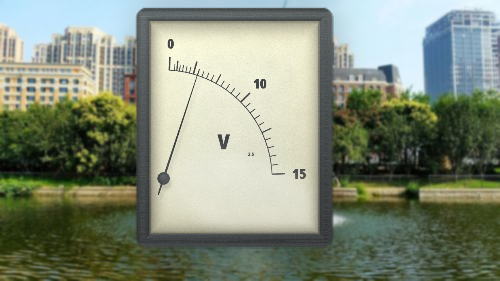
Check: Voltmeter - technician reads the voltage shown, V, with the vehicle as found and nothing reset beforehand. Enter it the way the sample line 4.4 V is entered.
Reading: 5.5 V
